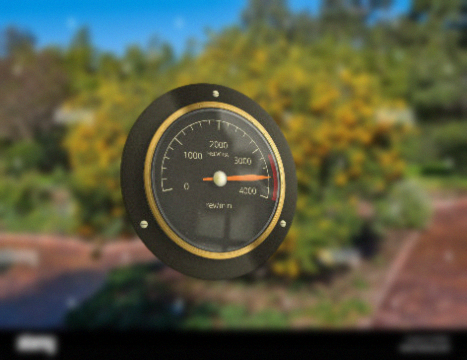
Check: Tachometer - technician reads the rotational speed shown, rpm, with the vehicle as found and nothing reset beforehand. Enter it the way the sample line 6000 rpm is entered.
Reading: 3600 rpm
